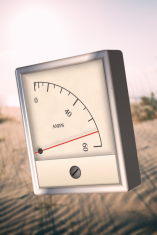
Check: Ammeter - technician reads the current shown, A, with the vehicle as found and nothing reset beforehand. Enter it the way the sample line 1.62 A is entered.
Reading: 55 A
